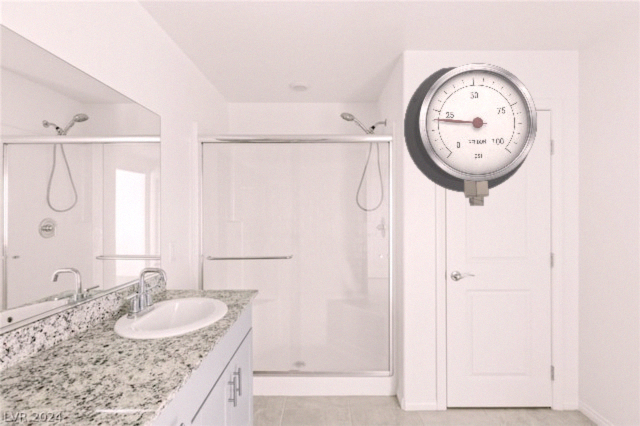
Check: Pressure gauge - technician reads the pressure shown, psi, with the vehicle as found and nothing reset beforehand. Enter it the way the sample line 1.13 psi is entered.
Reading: 20 psi
